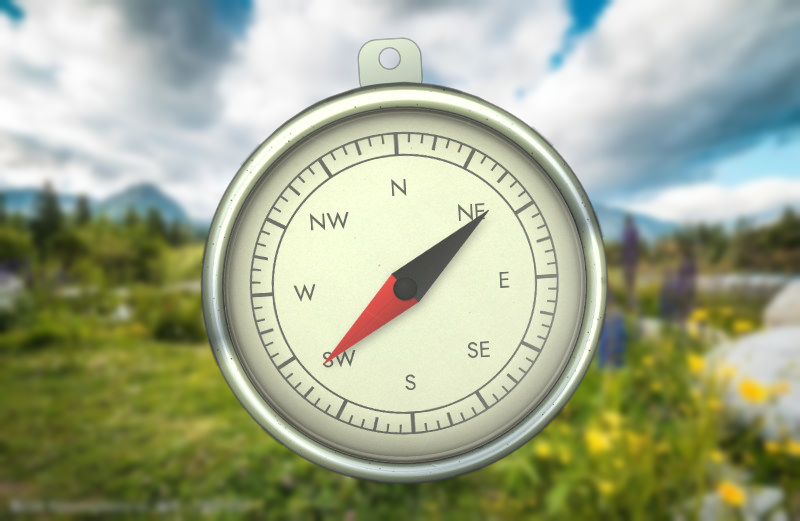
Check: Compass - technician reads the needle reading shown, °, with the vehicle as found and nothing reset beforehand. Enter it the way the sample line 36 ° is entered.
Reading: 230 °
